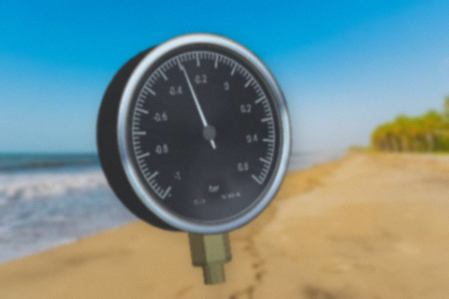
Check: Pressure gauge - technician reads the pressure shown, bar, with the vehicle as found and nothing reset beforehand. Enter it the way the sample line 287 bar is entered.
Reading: -0.3 bar
